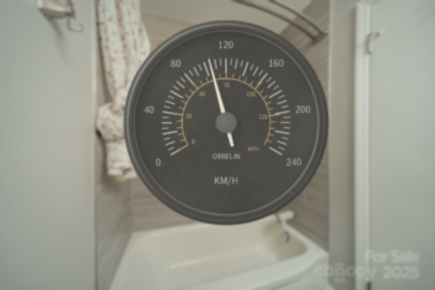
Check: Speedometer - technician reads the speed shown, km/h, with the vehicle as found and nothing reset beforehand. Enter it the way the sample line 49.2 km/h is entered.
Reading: 105 km/h
